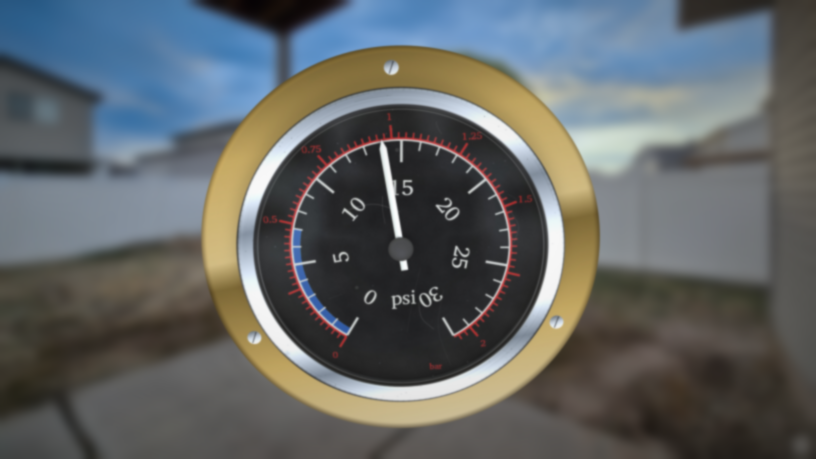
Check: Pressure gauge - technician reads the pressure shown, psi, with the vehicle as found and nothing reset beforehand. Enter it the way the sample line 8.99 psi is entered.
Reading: 14 psi
